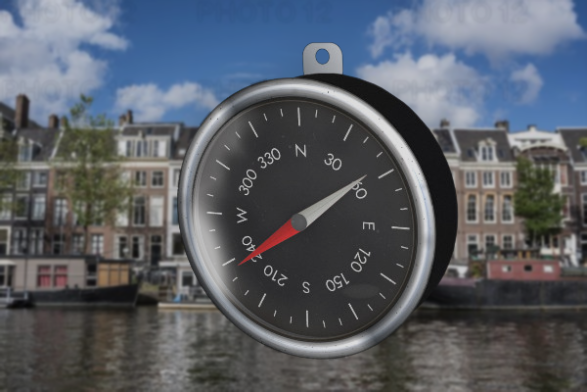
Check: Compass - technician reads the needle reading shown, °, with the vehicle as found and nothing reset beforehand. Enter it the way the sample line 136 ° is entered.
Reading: 235 °
